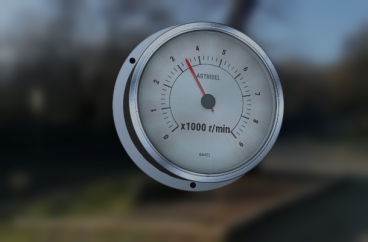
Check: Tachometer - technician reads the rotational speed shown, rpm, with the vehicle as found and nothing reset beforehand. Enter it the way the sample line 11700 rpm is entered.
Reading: 3400 rpm
